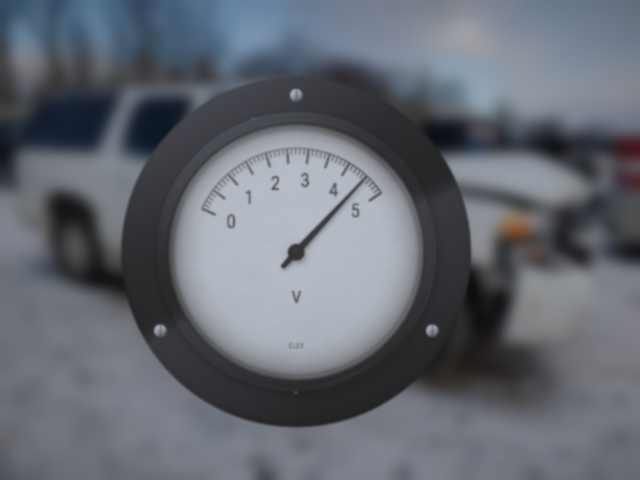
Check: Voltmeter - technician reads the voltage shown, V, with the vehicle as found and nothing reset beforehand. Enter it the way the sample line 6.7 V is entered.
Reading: 4.5 V
